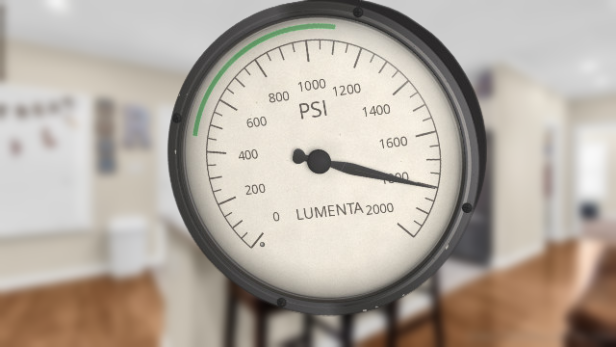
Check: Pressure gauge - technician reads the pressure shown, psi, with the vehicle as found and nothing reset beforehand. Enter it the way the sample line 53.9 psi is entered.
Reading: 1800 psi
